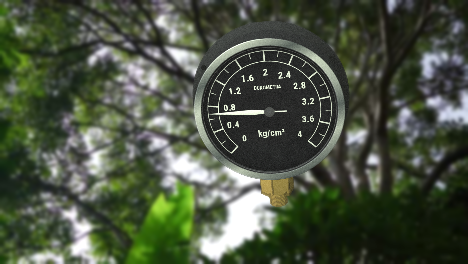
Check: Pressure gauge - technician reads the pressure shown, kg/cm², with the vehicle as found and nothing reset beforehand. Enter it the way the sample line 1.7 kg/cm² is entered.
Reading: 0.7 kg/cm²
